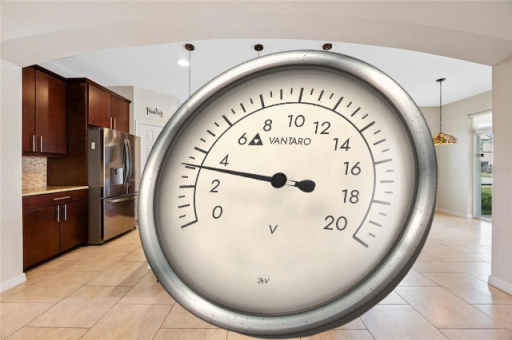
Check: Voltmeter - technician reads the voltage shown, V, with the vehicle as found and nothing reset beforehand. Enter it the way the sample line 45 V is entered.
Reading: 3 V
